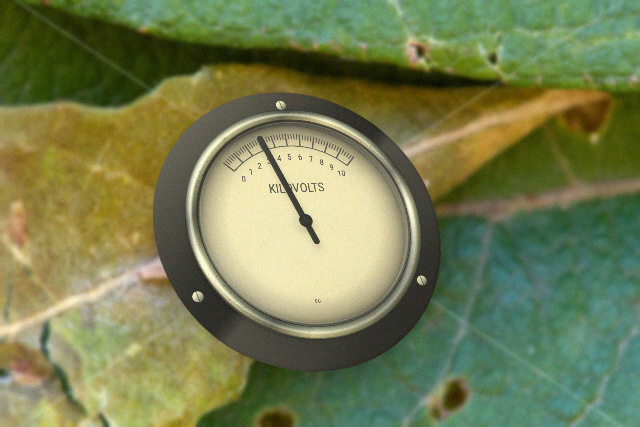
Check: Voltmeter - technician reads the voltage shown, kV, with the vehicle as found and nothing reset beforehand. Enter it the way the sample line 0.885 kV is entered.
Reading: 3 kV
